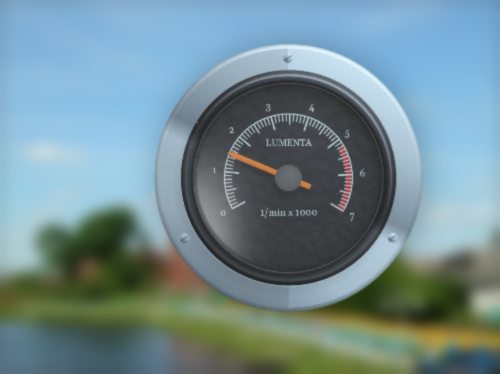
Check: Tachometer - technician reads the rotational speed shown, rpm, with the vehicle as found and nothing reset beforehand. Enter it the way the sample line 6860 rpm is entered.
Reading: 1500 rpm
